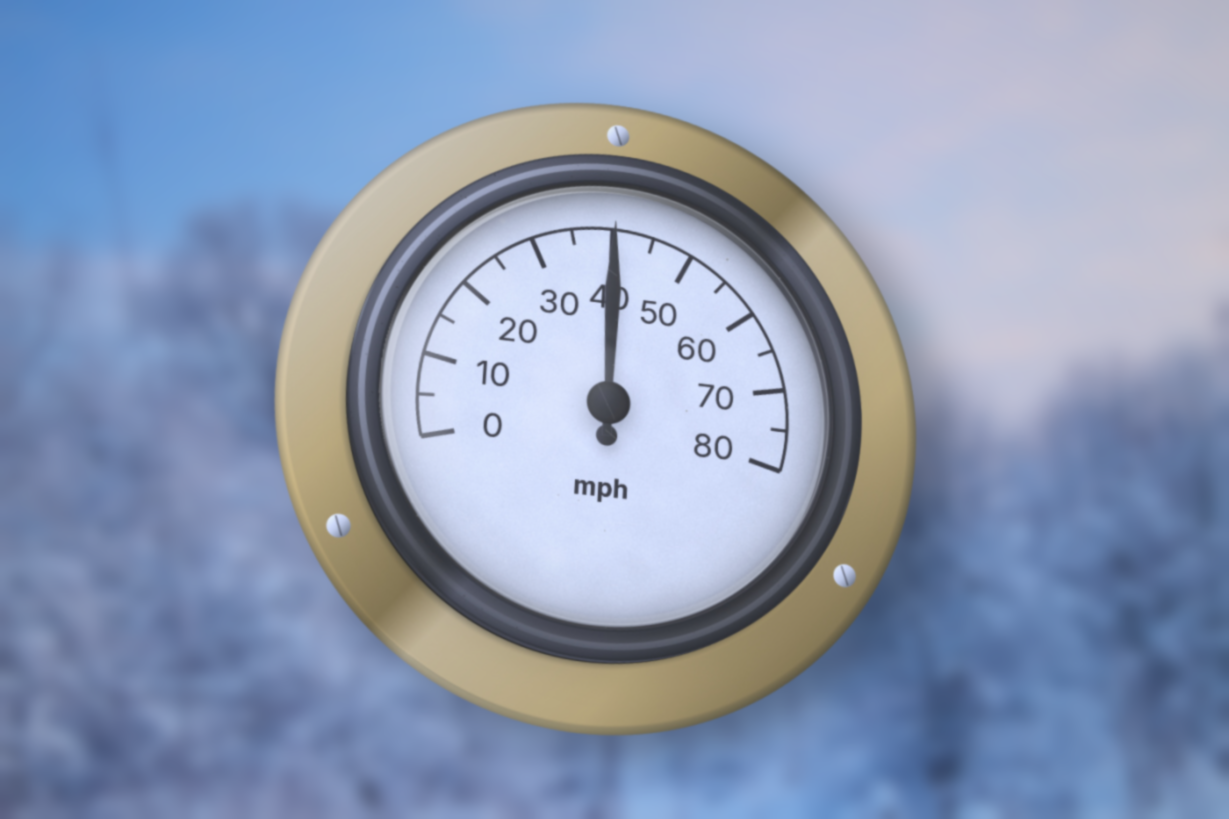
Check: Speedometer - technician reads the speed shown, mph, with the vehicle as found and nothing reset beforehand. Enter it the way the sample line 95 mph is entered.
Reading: 40 mph
